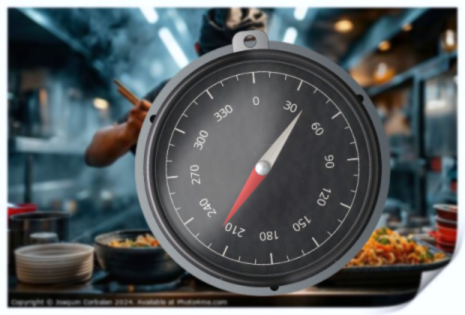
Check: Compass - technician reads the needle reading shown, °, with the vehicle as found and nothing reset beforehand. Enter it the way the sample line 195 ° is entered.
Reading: 220 °
